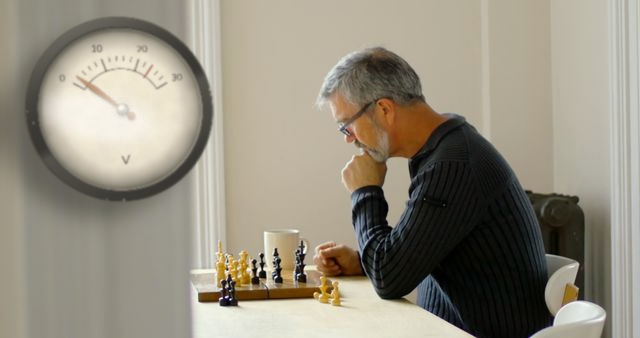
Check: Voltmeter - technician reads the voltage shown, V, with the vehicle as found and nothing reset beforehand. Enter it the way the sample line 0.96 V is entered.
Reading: 2 V
